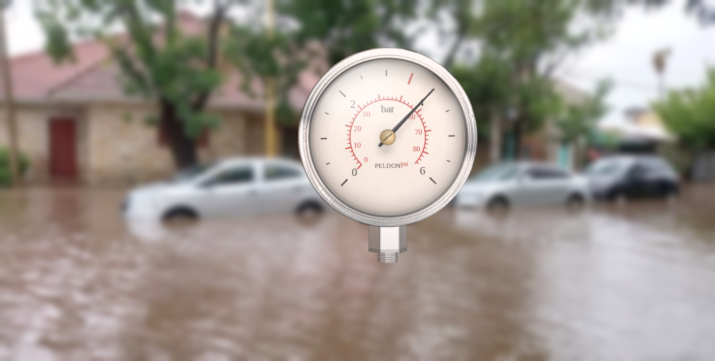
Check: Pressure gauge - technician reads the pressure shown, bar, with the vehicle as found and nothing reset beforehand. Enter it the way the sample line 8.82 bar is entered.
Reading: 4 bar
